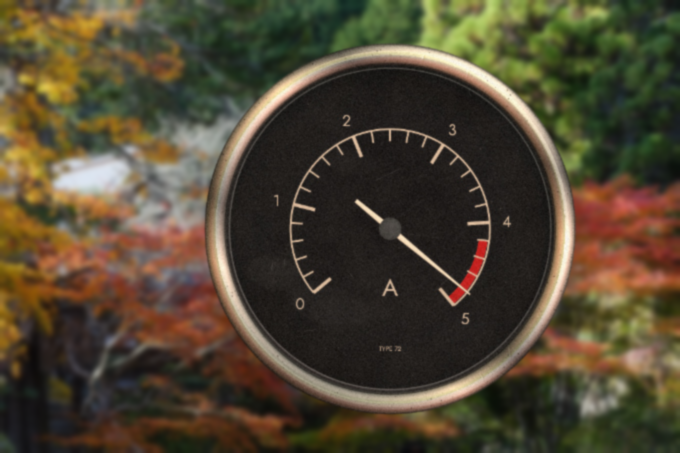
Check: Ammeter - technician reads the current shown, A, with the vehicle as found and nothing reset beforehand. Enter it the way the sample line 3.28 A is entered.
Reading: 4.8 A
